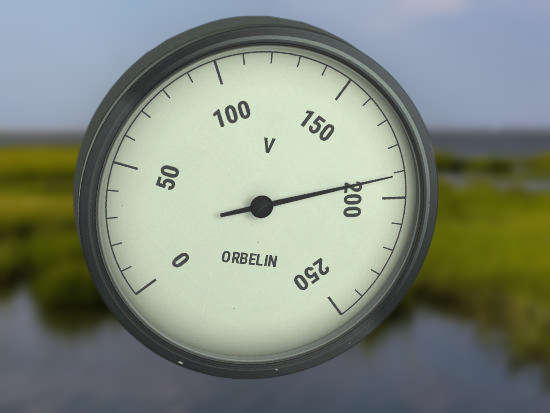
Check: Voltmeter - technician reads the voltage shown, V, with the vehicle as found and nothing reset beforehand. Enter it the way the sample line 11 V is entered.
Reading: 190 V
